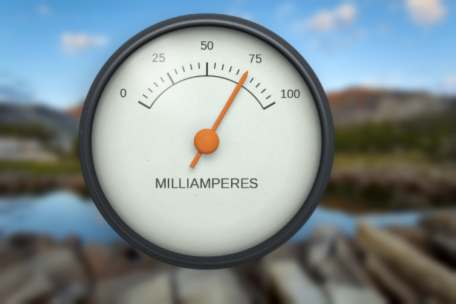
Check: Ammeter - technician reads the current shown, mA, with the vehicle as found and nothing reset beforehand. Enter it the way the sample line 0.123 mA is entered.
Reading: 75 mA
